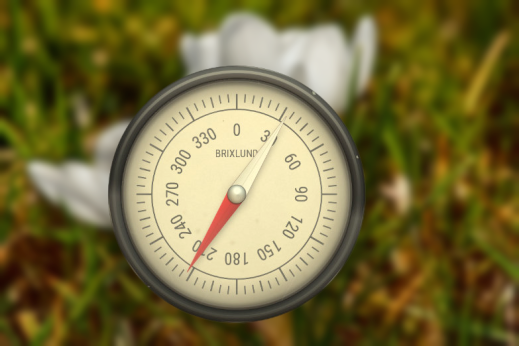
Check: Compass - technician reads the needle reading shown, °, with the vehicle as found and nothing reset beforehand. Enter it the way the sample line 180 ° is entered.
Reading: 212.5 °
